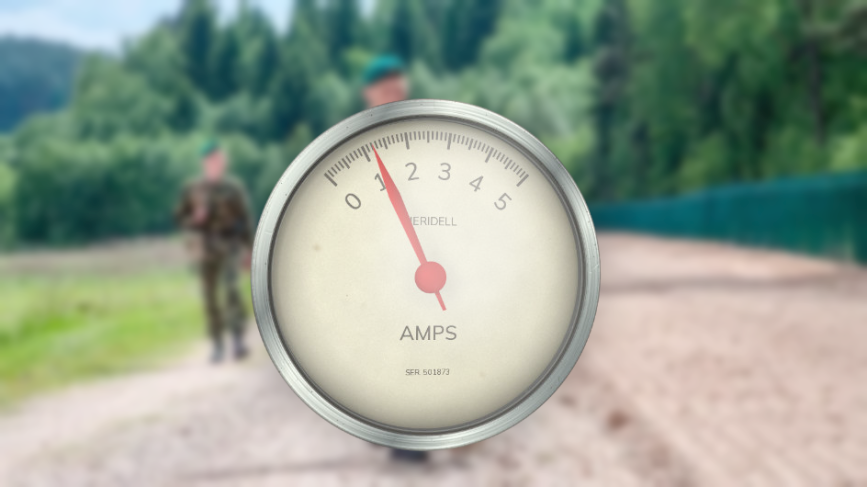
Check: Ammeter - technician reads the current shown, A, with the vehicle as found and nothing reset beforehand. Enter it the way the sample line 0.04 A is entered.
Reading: 1.2 A
